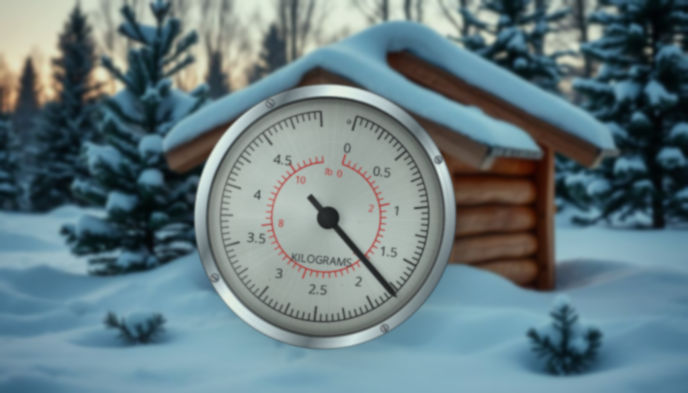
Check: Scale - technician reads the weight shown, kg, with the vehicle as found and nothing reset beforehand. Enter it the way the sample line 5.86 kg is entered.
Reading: 1.8 kg
